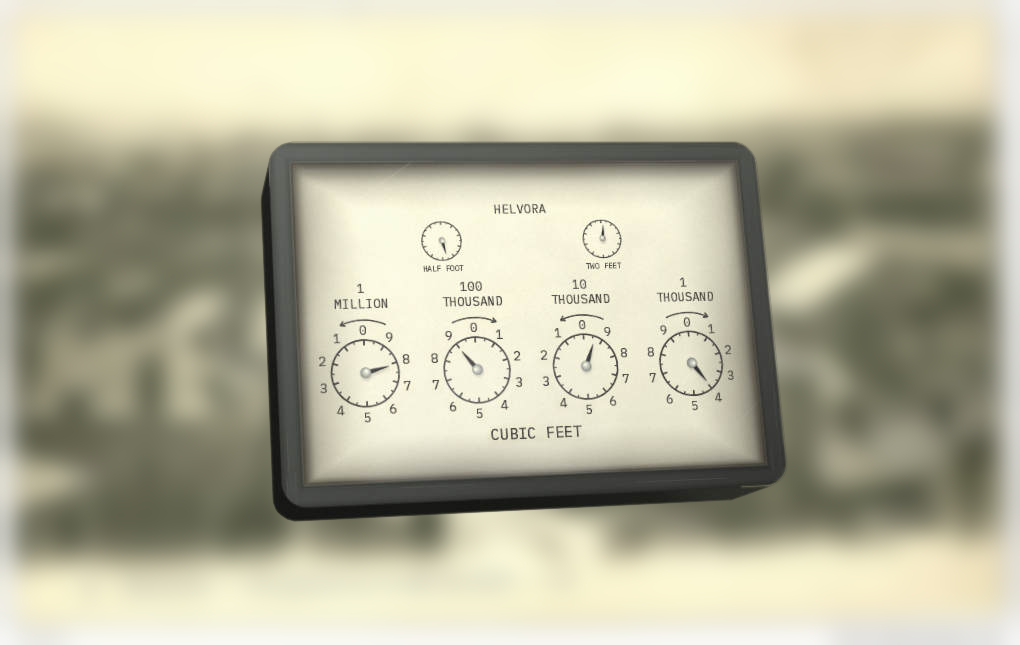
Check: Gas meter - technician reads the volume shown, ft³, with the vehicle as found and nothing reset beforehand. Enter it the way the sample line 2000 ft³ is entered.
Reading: 789400 ft³
